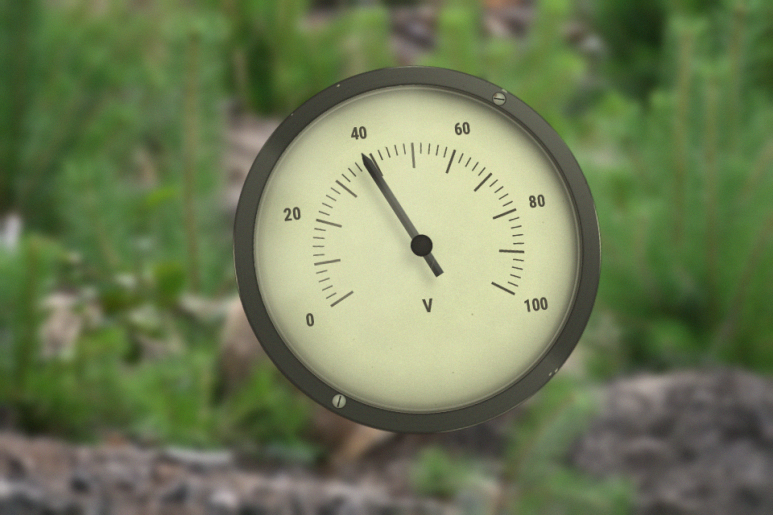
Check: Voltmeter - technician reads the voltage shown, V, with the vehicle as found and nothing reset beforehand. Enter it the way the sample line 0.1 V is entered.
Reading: 38 V
